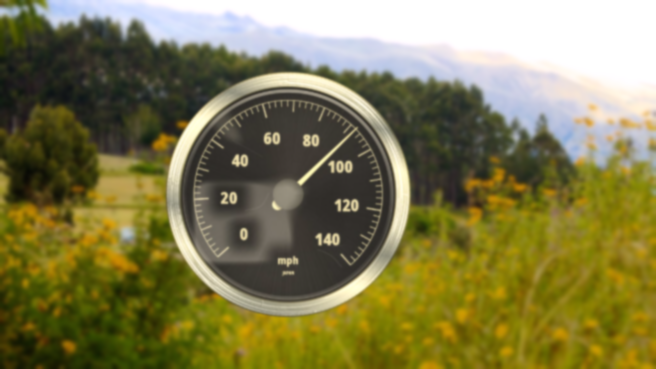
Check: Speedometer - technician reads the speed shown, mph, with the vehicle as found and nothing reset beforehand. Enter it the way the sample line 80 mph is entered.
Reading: 92 mph
